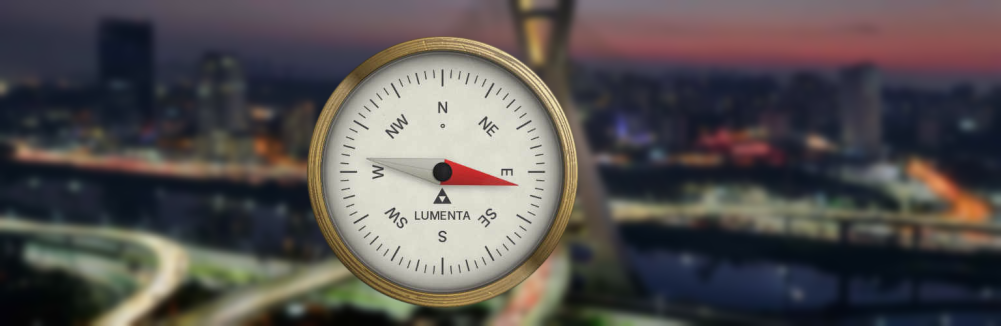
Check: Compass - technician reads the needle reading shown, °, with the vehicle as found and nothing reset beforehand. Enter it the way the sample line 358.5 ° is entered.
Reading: 100 °
